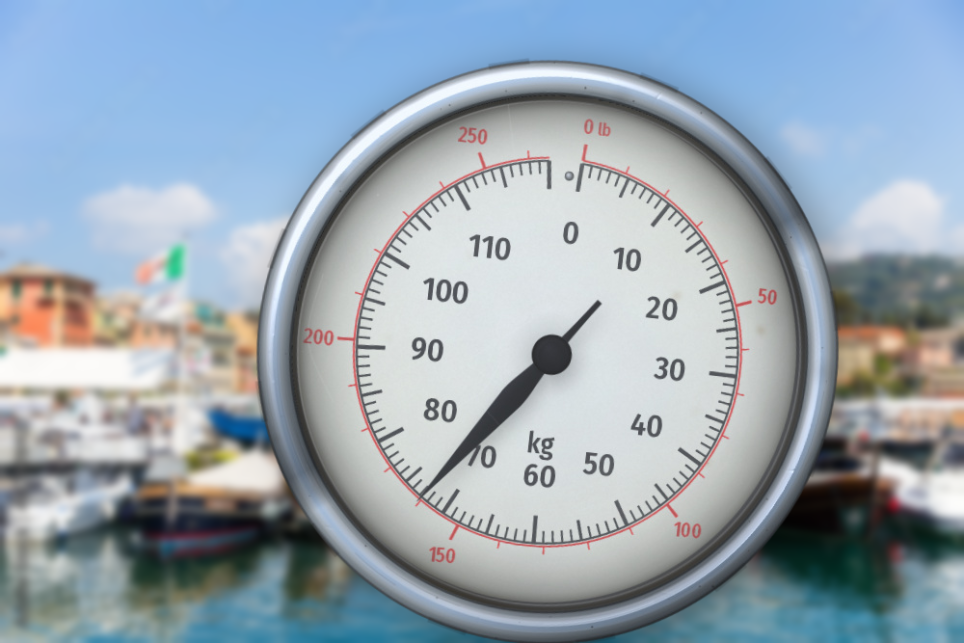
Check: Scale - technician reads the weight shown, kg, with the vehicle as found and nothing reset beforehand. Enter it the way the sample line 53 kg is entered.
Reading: 73 kg
